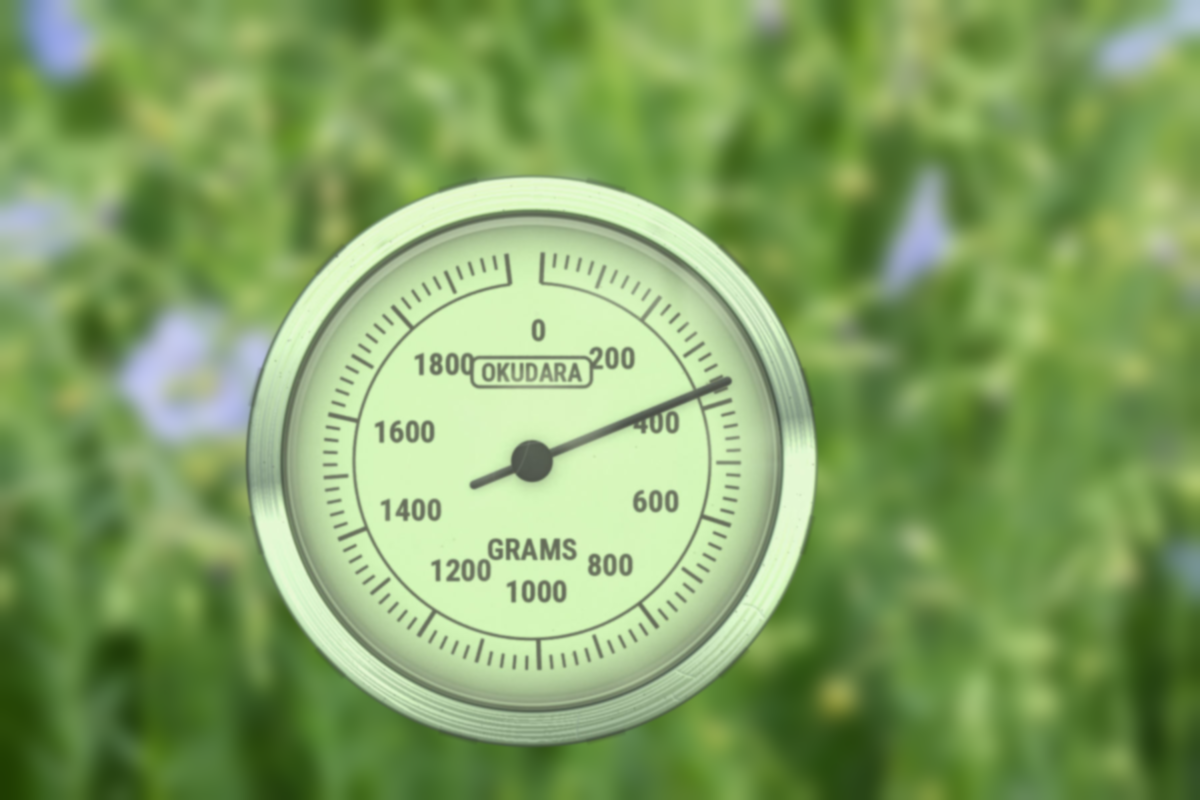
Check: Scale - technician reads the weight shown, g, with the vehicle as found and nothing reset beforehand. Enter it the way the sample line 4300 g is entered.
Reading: 370 g
